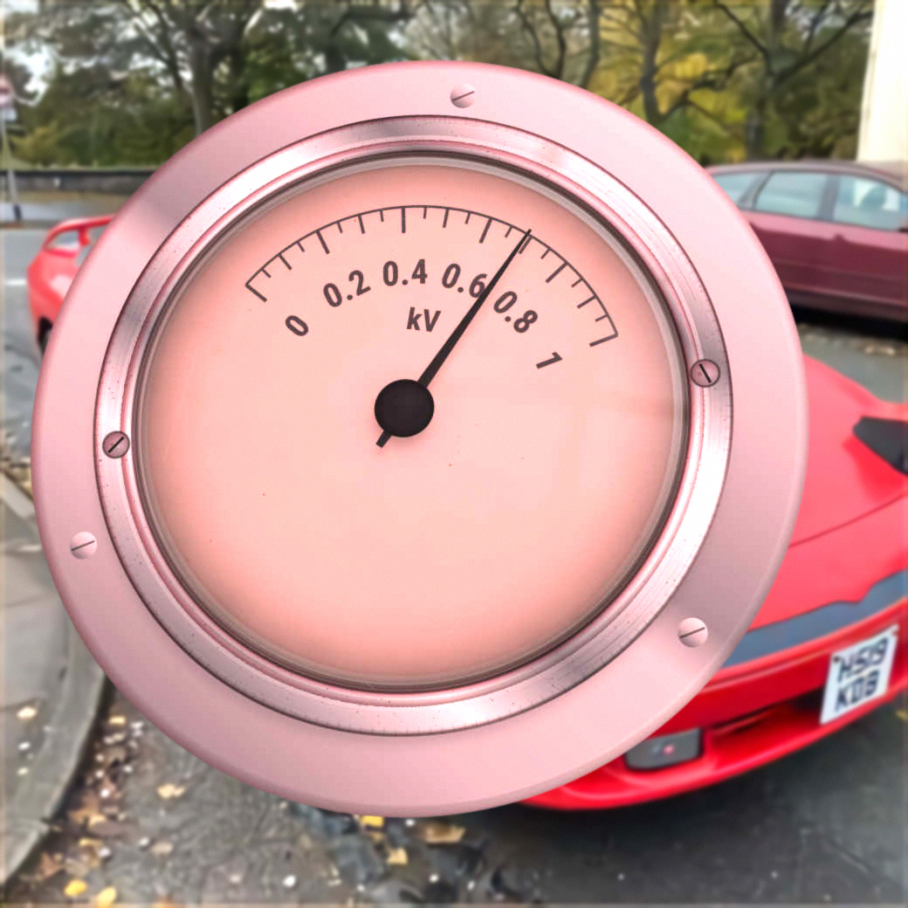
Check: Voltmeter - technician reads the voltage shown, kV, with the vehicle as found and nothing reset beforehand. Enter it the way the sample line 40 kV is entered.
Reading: 0.7 kV
